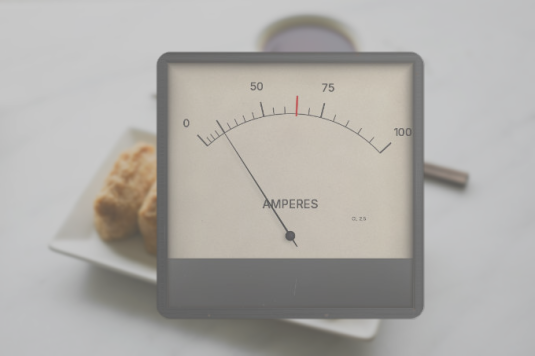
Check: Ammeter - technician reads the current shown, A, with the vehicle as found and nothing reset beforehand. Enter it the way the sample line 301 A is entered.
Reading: 25 A
